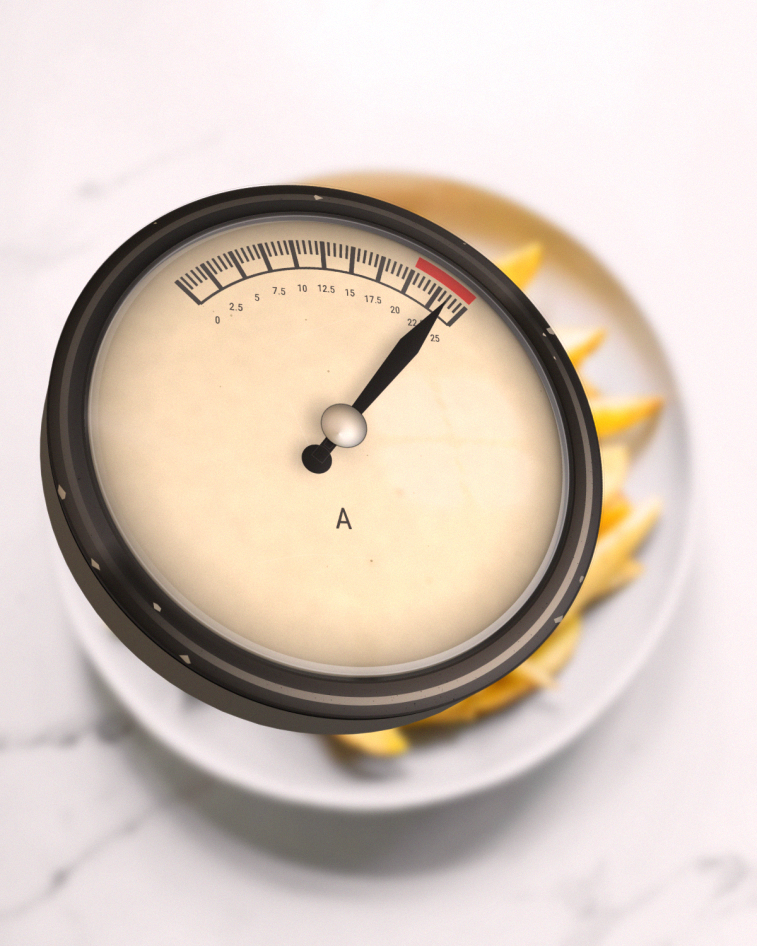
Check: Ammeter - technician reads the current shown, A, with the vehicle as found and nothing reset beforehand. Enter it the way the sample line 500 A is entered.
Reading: 23.5 A
